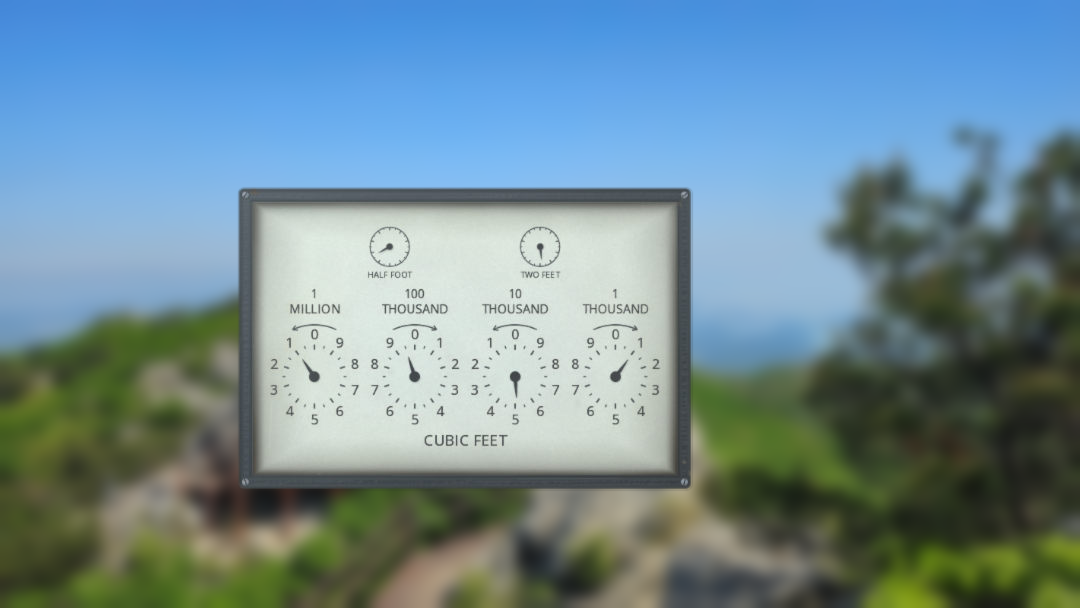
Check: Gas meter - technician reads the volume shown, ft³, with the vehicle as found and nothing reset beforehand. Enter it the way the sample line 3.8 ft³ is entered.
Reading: 95100 ft³
